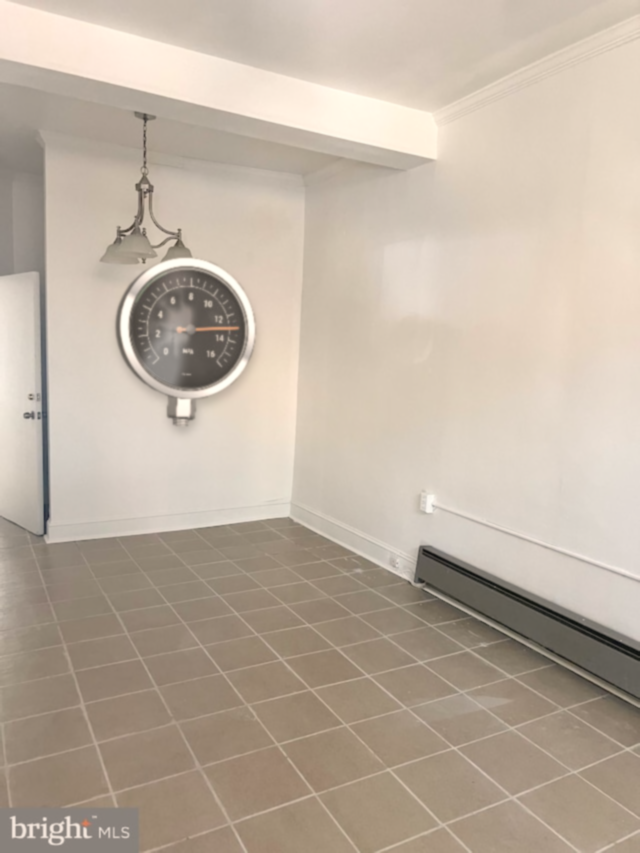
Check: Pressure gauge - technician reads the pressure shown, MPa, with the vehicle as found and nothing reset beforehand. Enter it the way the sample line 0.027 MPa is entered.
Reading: 13 MPa
